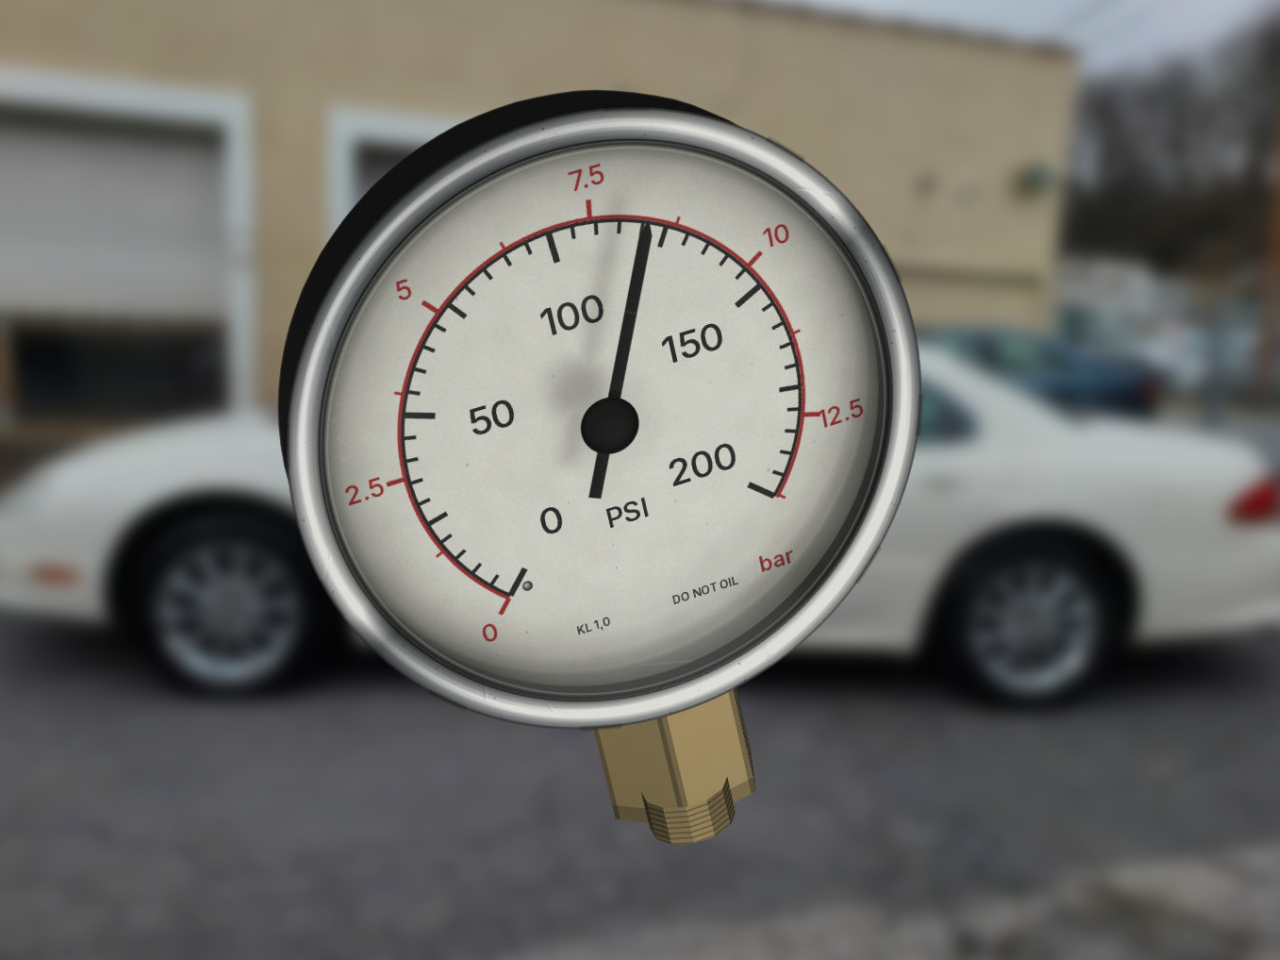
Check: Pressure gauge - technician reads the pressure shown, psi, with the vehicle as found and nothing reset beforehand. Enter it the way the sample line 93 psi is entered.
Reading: 120 psi
